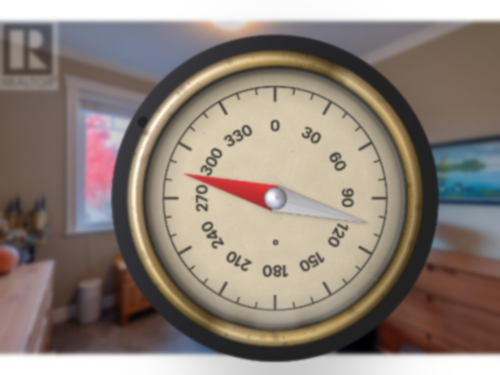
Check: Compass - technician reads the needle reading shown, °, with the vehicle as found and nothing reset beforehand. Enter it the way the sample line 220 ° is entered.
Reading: 285 °
